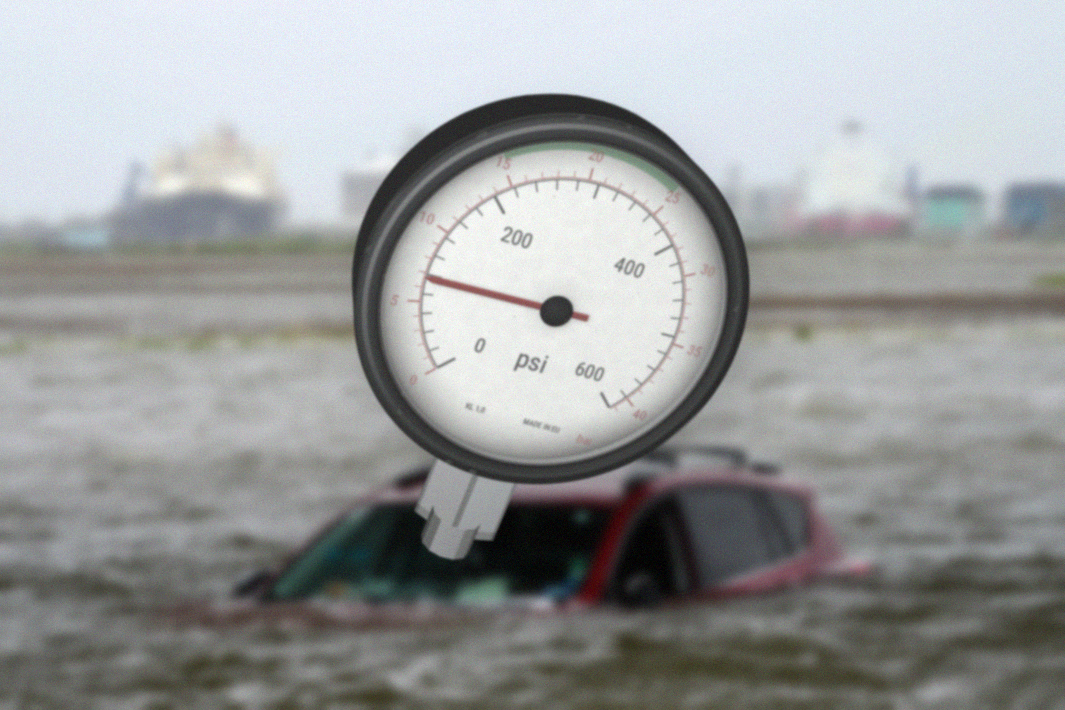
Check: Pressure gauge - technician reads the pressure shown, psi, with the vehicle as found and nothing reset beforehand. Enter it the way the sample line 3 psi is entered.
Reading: 100 psi
